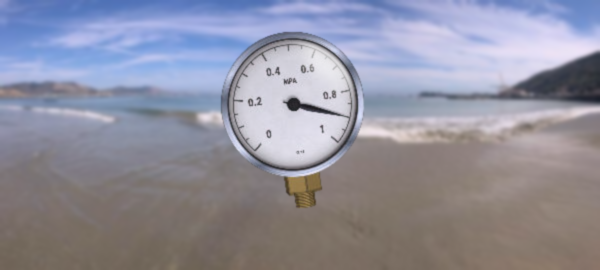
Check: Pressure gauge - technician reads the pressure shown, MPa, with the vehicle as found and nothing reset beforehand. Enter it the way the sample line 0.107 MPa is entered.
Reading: 0.9 MPa
